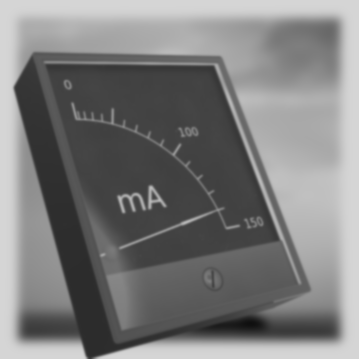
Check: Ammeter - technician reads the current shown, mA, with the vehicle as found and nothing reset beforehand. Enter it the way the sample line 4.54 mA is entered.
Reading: 140 mA
